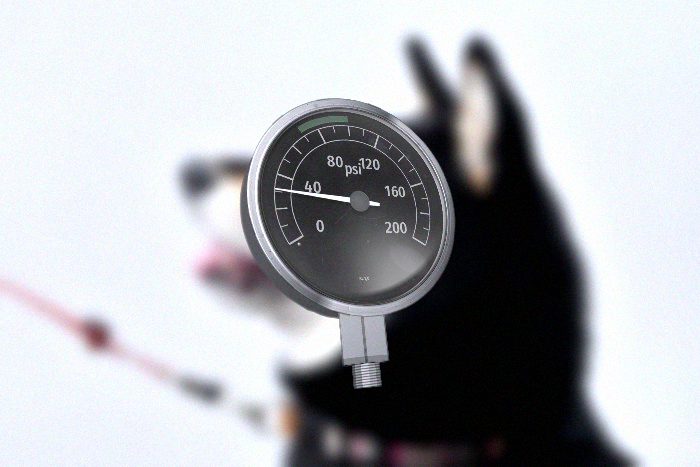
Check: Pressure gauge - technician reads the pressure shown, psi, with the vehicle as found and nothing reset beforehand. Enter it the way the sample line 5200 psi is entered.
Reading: 30 psi
